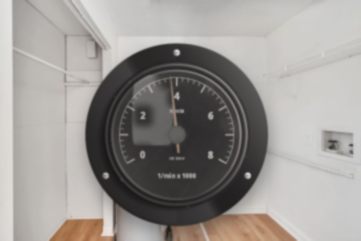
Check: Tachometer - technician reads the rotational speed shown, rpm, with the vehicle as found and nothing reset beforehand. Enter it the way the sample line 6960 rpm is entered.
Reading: 3800 rpm
